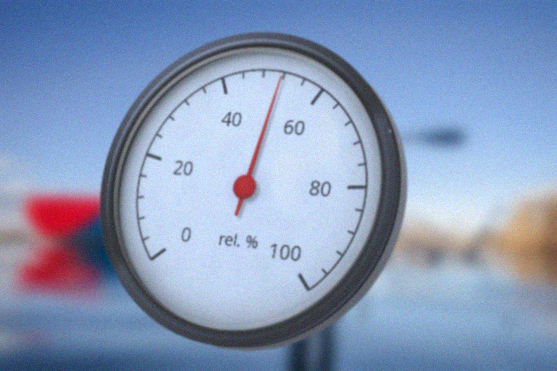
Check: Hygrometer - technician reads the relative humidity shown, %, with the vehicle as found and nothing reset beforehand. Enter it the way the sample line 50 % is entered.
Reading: 52 %
